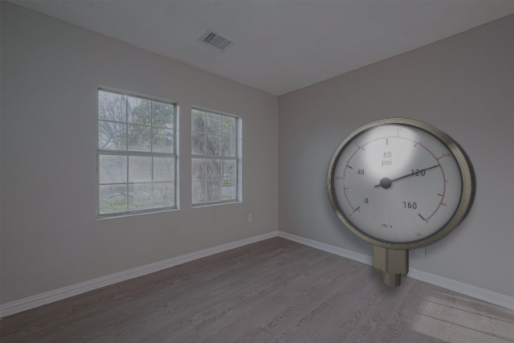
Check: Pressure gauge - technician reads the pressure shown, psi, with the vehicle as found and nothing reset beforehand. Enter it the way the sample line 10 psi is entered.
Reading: 120 psi
